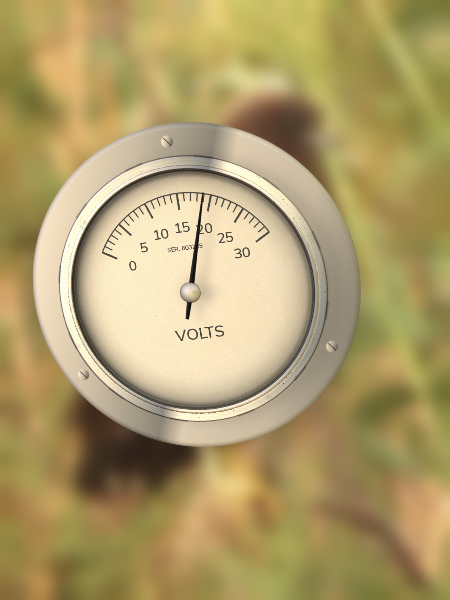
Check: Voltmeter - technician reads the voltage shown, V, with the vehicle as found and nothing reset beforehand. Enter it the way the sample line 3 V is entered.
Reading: 19 V
